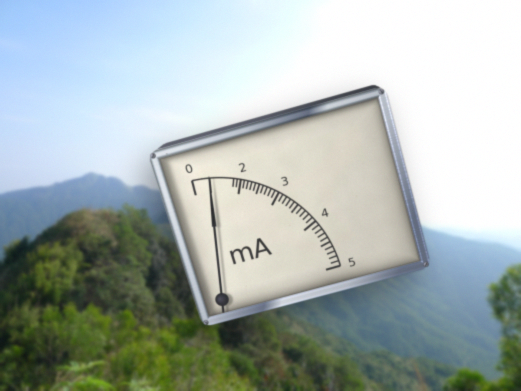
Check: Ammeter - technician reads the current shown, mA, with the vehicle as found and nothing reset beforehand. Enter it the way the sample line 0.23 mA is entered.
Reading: 1 mA
